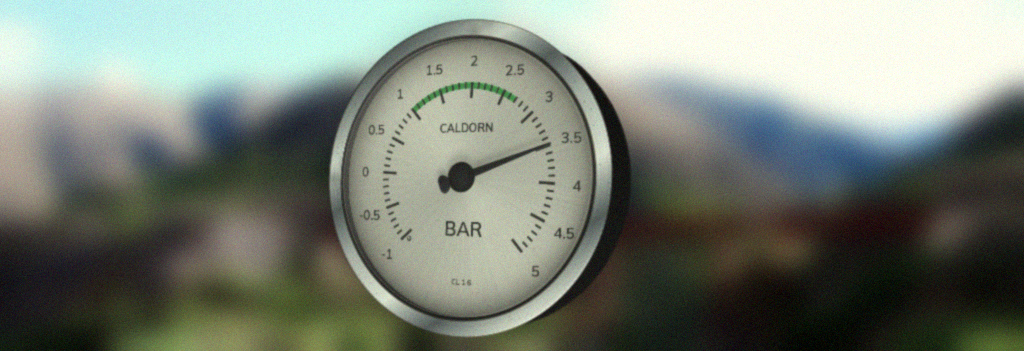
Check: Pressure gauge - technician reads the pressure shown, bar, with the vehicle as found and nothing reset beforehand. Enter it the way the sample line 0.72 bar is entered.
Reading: 3.5 bar
